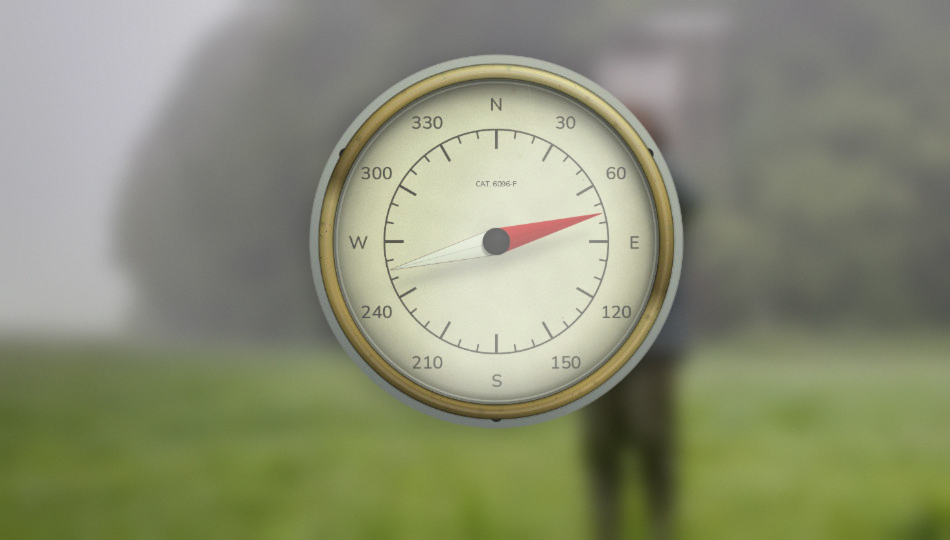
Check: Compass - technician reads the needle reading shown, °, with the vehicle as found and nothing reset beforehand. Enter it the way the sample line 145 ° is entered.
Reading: 75 °
